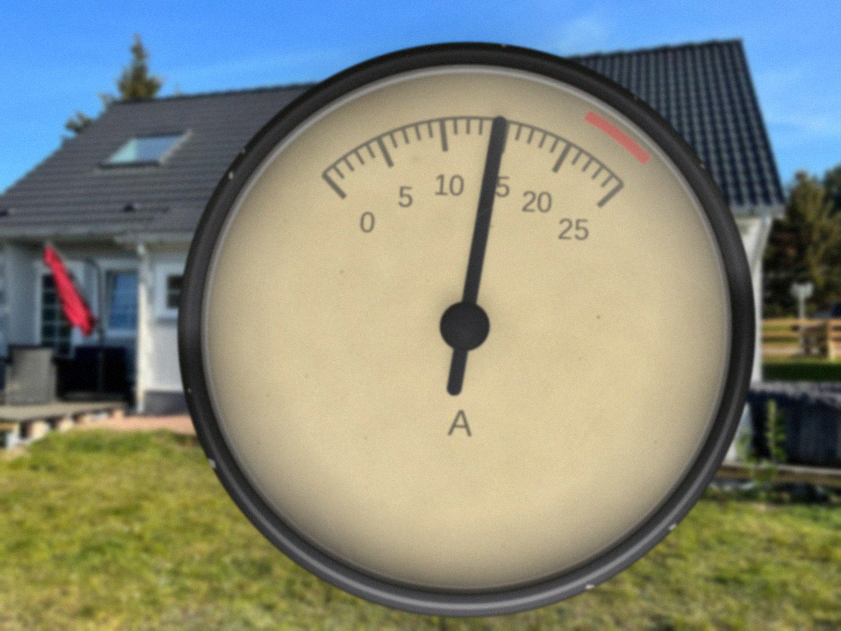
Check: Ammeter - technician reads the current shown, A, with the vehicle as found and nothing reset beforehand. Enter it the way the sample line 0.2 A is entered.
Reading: 14.5 A
